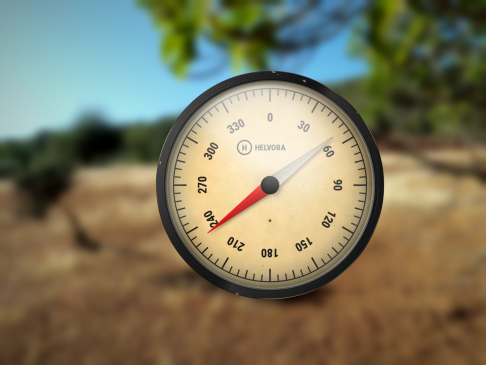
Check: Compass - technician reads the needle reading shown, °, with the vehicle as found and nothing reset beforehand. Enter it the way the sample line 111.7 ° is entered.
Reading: 232.5 °
